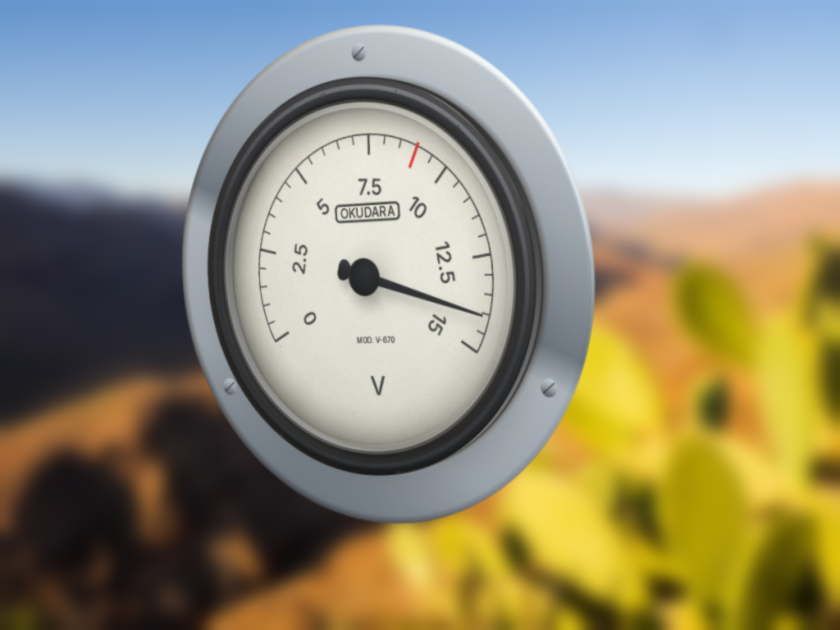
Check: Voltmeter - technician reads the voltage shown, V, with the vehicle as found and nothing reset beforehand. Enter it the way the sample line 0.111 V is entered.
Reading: 14 V
